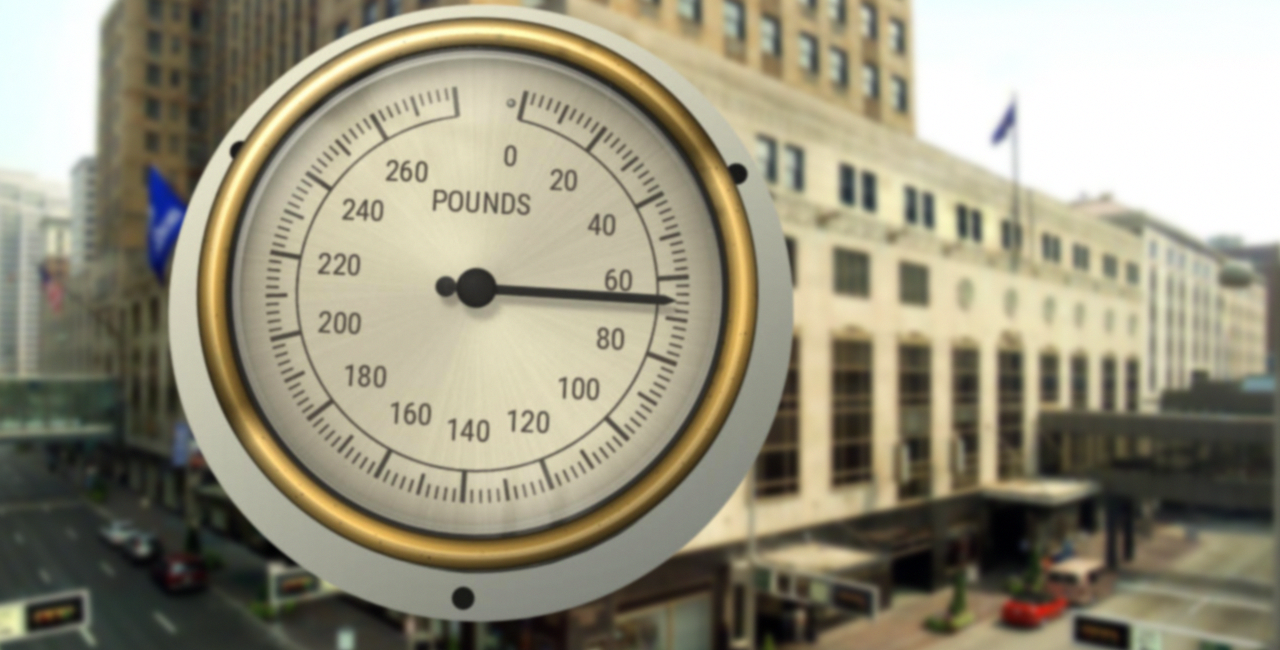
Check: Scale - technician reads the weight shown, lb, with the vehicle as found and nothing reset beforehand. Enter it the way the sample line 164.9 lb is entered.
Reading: 66 lb
